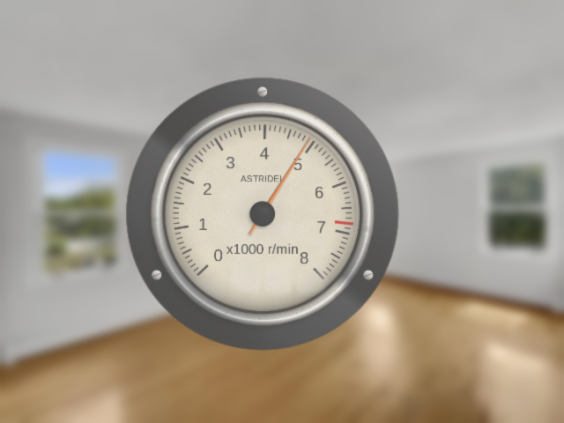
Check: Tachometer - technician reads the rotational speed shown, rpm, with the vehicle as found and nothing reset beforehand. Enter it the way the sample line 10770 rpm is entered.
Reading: 4900 rpm
